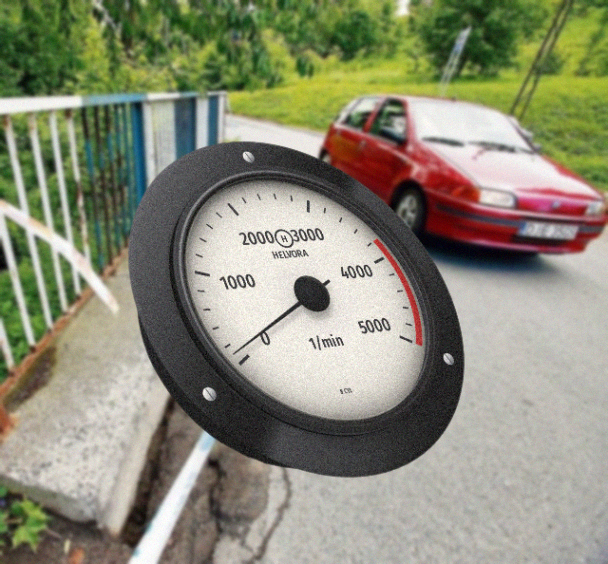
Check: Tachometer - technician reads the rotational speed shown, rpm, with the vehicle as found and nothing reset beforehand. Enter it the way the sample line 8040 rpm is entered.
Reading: 100 rpm
